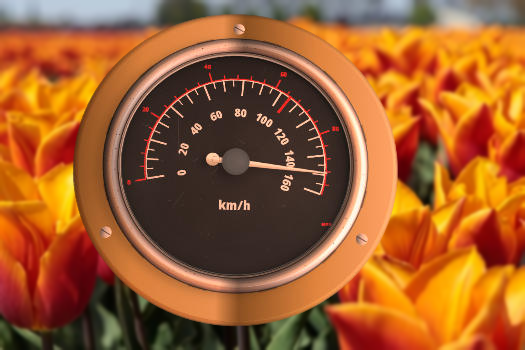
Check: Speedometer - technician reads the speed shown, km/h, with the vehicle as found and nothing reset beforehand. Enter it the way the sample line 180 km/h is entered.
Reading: 150 km/h
